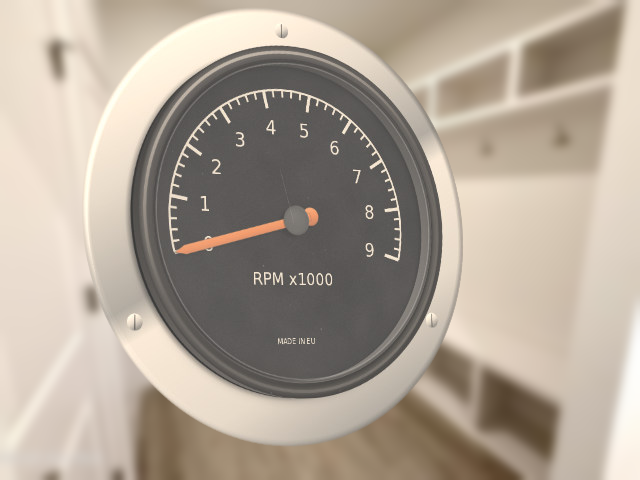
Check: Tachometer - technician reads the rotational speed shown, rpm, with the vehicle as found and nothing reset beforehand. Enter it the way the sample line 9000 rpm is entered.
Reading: 0 rpm
